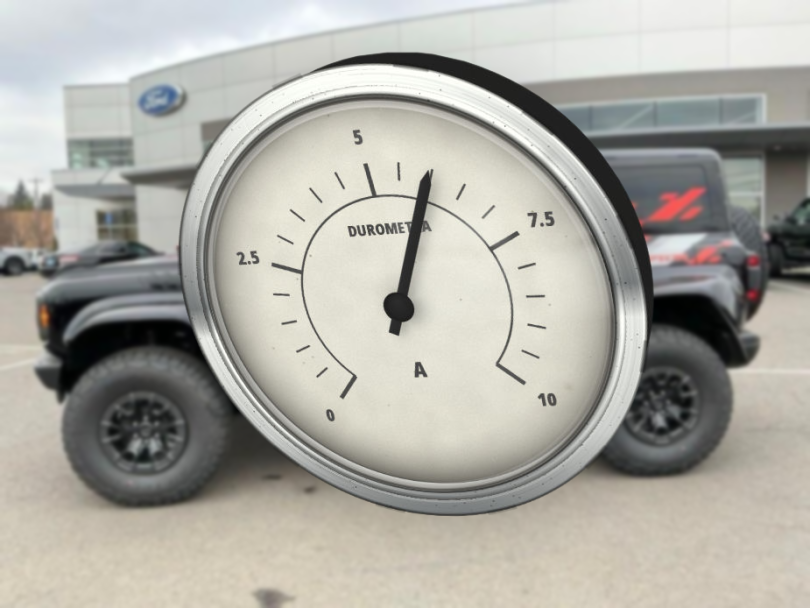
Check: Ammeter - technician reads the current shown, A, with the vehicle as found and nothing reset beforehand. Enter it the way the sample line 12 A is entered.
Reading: 6 A
